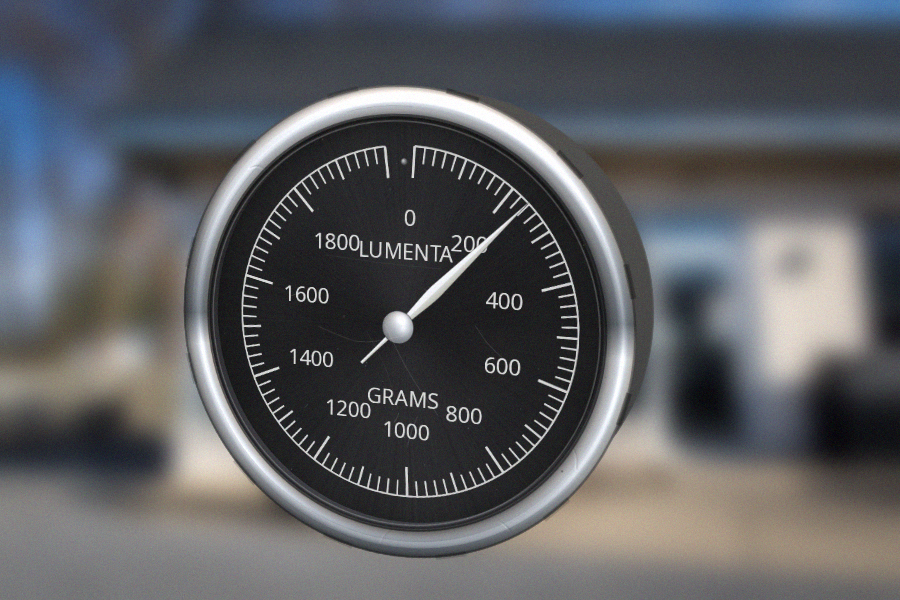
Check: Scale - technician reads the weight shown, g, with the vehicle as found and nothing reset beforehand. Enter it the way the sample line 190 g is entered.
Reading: 240 g
